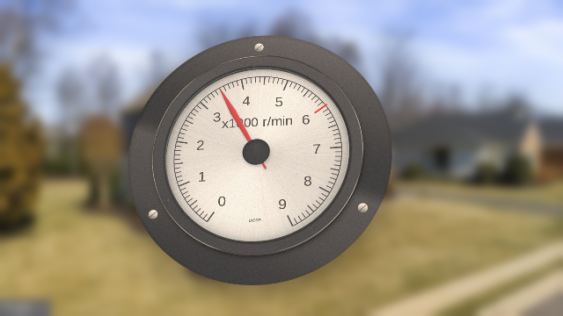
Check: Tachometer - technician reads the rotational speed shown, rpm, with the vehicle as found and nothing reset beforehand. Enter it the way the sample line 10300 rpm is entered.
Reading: 3500 rpm
